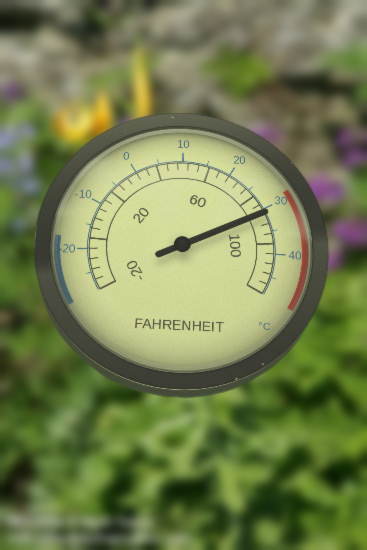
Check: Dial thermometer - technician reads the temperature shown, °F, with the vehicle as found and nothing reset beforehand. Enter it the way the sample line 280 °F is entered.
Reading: 88 °F
